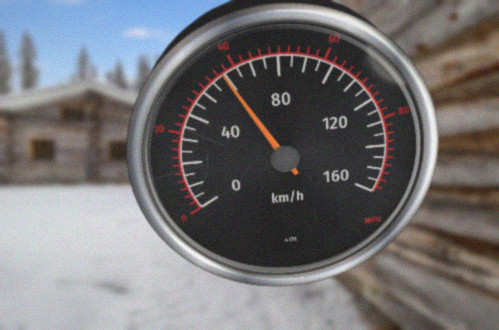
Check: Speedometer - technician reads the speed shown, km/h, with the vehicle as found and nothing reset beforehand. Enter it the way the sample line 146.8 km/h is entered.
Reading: 60 km/h
